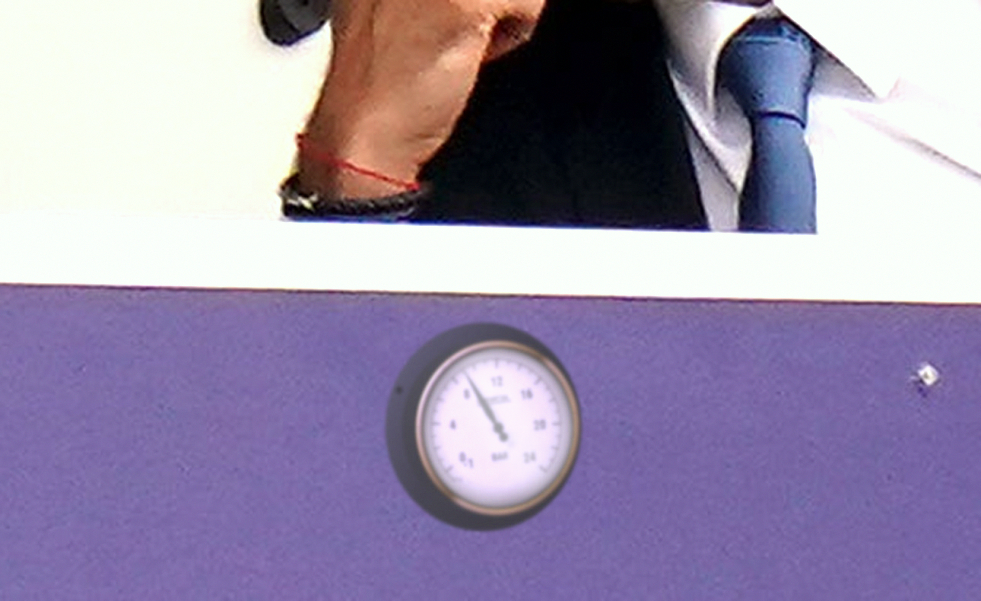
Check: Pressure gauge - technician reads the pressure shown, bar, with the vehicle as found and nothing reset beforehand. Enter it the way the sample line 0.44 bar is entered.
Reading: 9 bar
